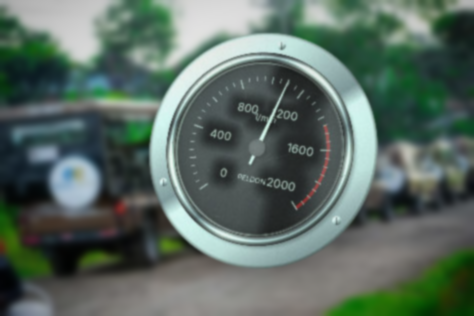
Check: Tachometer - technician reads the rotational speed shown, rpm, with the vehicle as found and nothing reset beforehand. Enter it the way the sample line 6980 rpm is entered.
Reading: 1100 rpm
